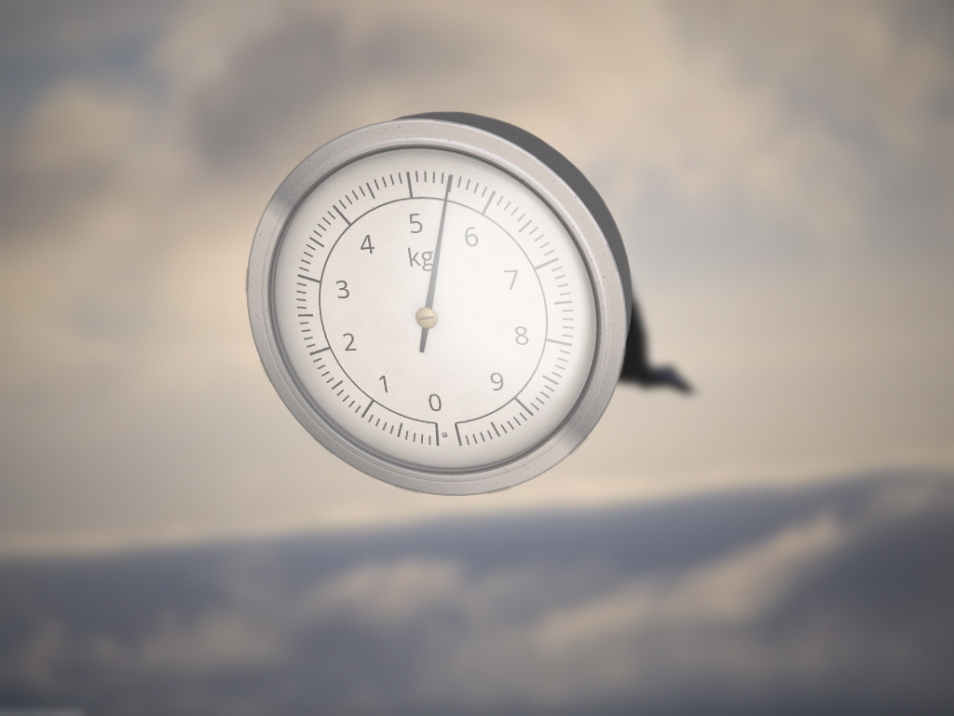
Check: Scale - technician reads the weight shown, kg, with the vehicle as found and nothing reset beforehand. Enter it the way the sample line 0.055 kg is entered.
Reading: 5.5 kg
